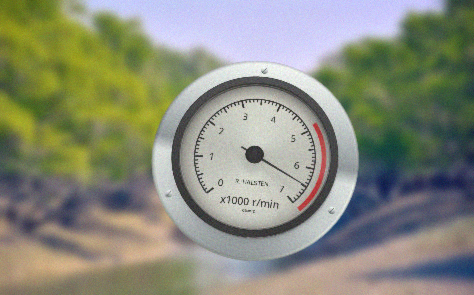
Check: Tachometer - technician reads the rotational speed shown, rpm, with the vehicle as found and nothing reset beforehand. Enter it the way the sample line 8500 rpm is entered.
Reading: 6500 rpm
